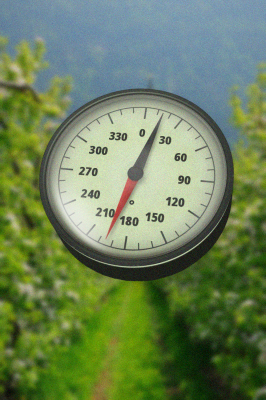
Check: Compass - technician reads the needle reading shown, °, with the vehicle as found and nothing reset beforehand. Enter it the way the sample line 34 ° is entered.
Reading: 195 °
